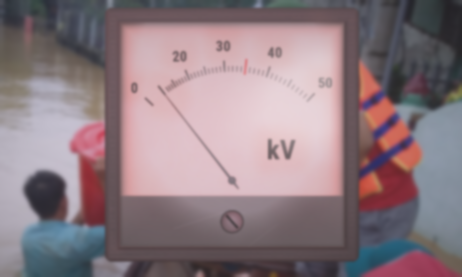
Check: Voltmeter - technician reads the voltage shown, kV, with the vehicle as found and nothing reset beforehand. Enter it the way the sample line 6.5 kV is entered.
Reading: 10 kV
